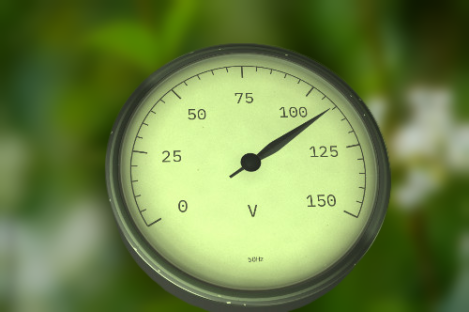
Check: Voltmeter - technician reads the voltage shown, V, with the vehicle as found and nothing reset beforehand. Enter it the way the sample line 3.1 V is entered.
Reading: 110 V
